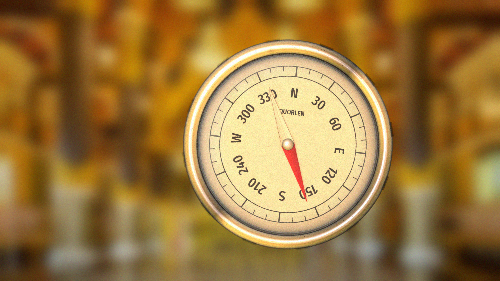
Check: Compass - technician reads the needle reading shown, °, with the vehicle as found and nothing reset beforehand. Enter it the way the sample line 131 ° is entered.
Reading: 155 °
